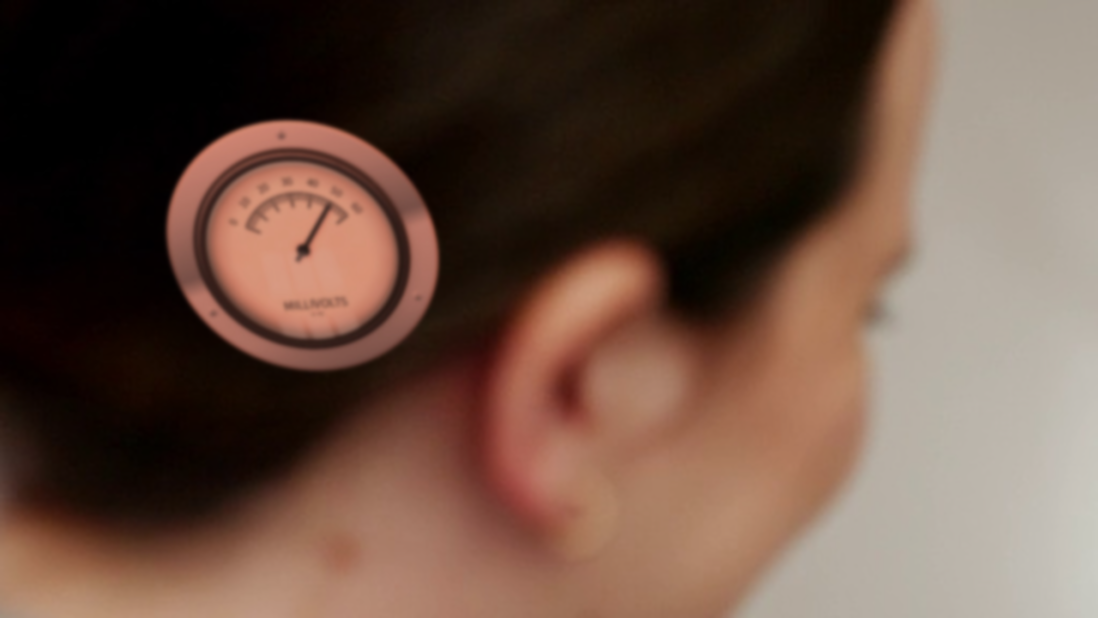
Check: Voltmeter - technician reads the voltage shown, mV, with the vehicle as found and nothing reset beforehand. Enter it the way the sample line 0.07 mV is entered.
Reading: 50 mV
